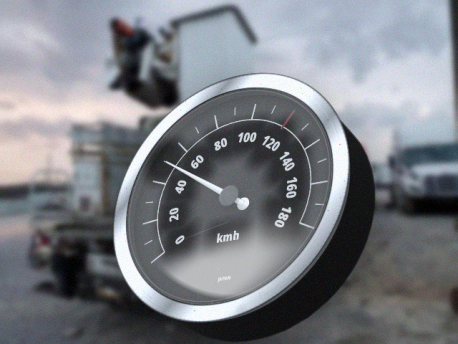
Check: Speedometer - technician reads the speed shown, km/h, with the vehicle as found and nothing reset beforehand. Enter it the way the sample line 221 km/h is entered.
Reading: 50 km/h
